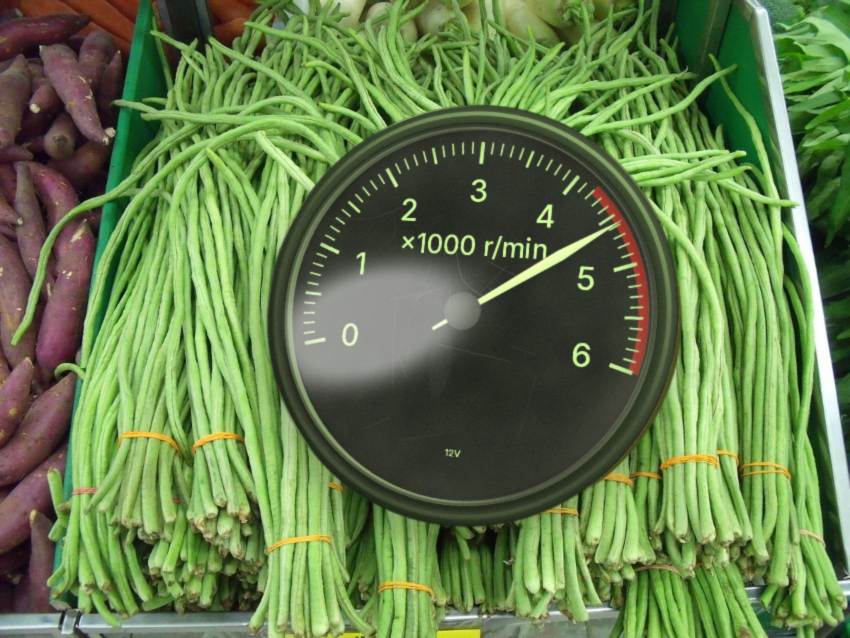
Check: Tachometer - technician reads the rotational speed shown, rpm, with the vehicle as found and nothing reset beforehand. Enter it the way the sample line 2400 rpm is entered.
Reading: 4600 rpm
